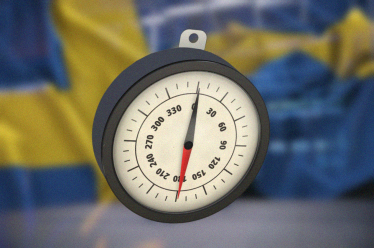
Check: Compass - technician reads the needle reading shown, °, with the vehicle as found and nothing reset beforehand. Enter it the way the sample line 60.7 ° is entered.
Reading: 180 °
